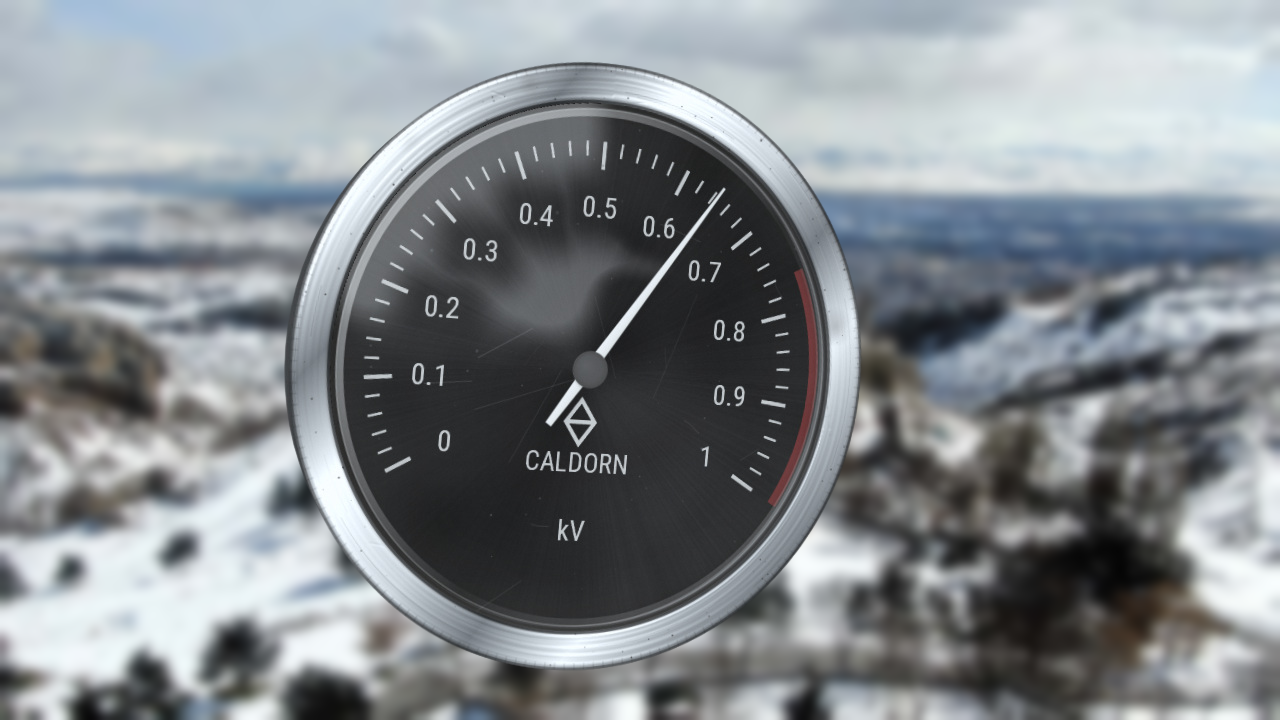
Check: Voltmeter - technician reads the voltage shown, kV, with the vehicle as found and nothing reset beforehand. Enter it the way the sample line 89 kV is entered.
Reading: 0.64 kV
